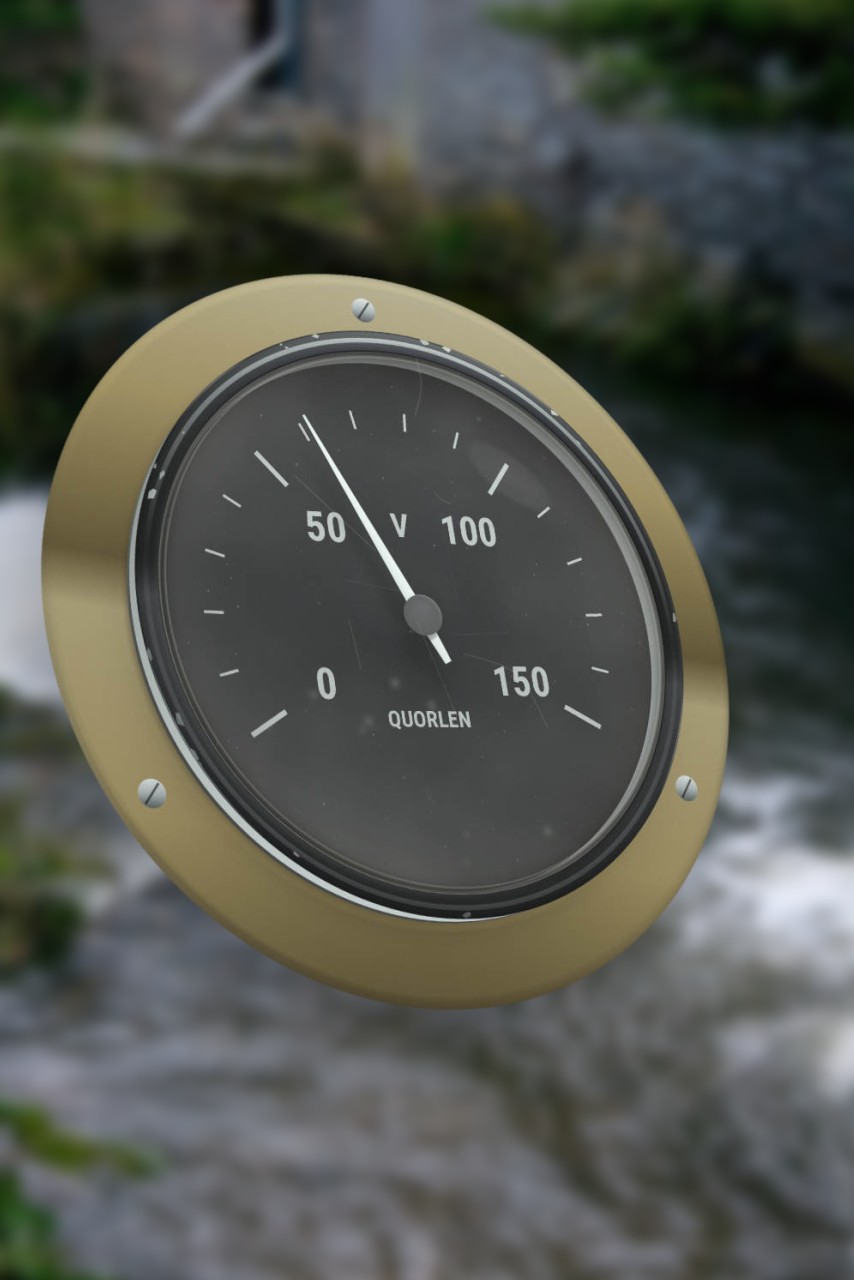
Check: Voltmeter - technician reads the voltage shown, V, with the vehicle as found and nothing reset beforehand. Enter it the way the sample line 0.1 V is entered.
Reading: 60 V
